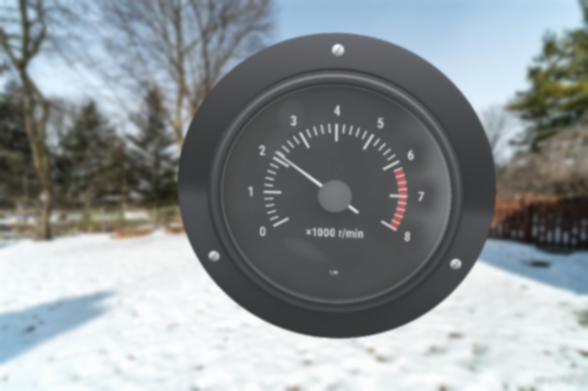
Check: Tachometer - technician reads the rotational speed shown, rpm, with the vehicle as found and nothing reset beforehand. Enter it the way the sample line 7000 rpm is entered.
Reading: 2200 rpm
